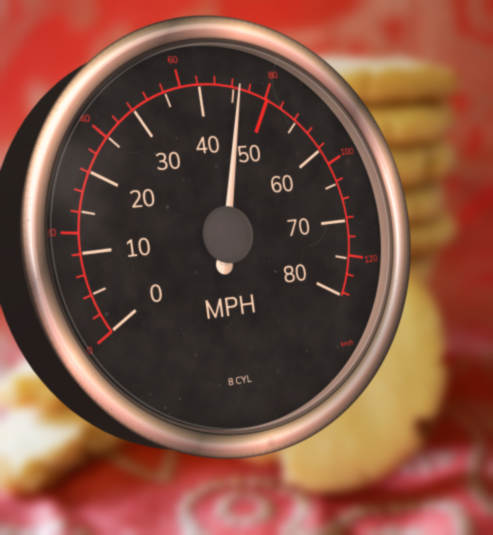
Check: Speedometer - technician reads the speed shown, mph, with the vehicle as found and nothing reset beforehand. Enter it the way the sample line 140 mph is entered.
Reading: 45 mph
